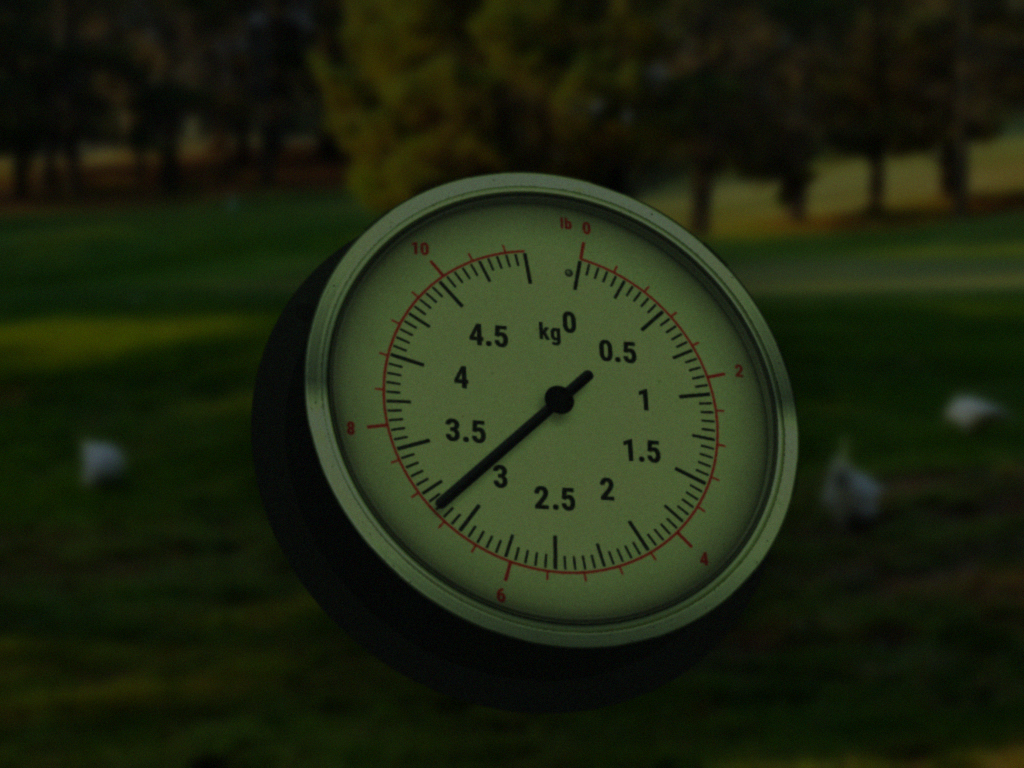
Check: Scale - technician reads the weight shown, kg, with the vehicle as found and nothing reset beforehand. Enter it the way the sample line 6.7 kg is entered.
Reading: 3.15 kg
